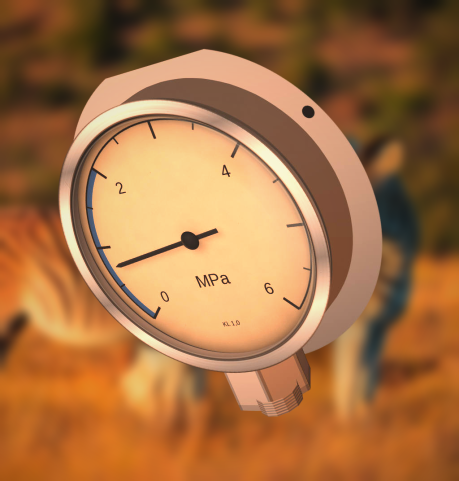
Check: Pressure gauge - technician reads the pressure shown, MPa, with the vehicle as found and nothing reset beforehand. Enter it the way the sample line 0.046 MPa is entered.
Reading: 0.75 MPa
